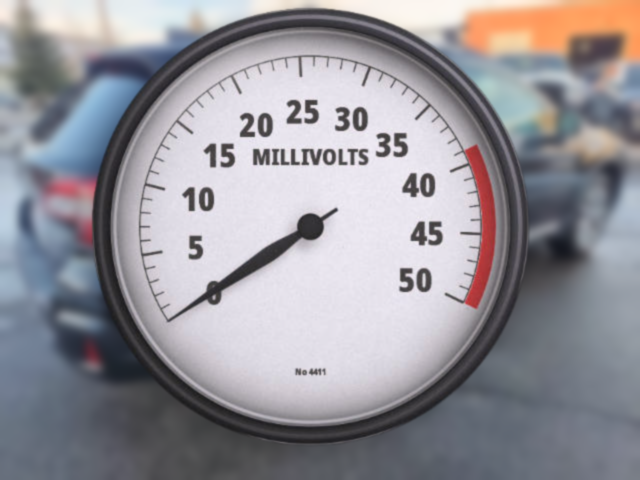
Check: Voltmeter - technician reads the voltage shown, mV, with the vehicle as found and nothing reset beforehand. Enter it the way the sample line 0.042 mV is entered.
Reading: 0 mV
